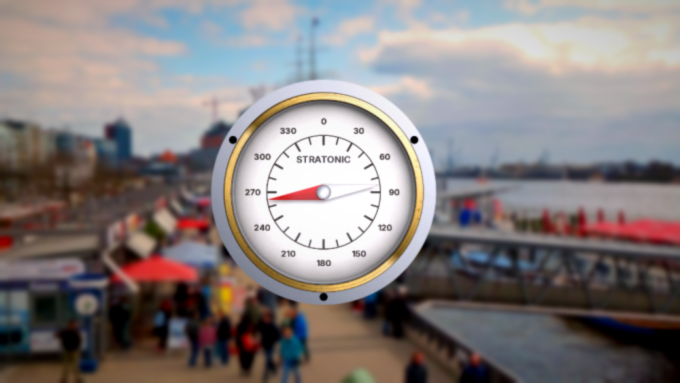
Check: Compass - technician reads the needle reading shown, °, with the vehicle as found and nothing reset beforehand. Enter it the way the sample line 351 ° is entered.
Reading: 262.5 °
